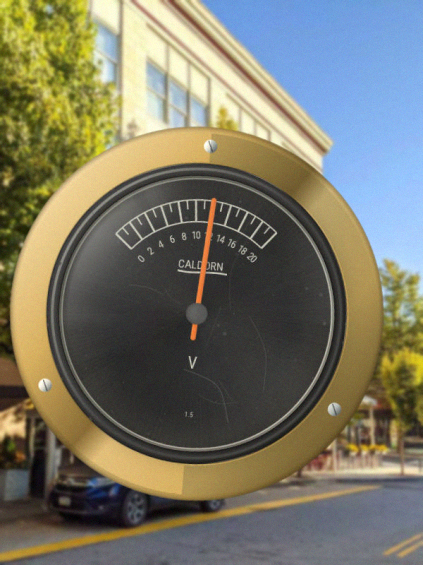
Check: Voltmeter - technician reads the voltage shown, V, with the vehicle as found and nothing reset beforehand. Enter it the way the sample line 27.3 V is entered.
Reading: 12 V
